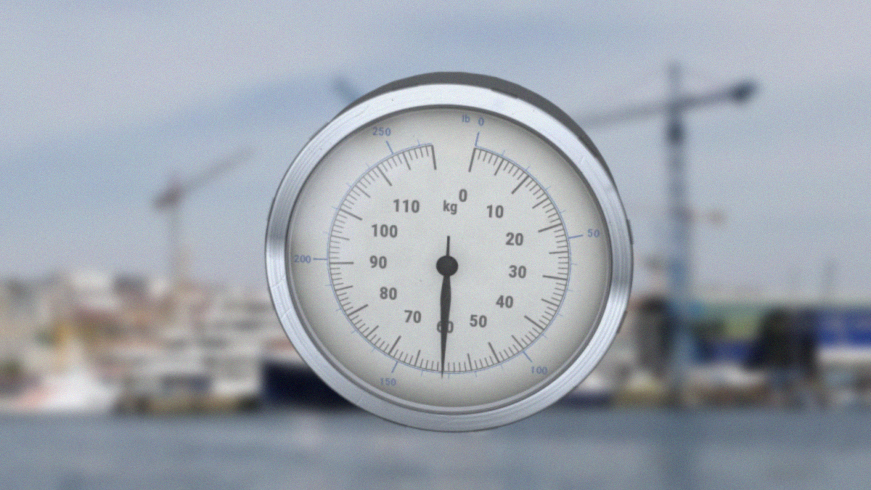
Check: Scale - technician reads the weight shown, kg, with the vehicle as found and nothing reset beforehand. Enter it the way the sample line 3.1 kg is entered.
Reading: 60 kg
